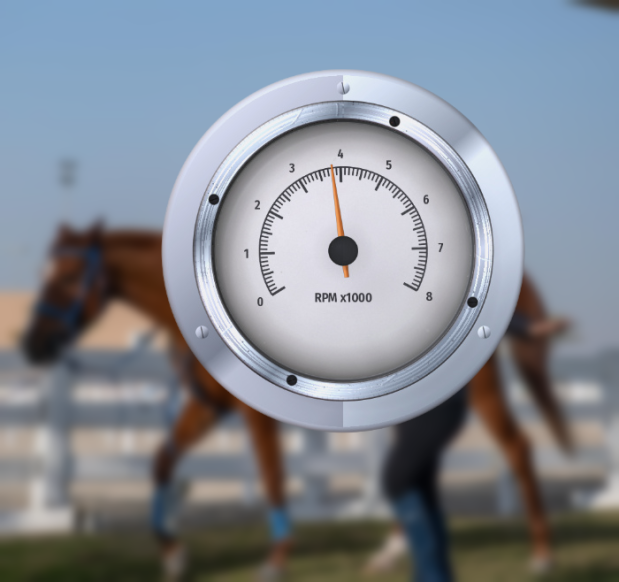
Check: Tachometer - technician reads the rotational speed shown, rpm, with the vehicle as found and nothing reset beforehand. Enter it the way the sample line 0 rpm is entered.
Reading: 3800 rpm
